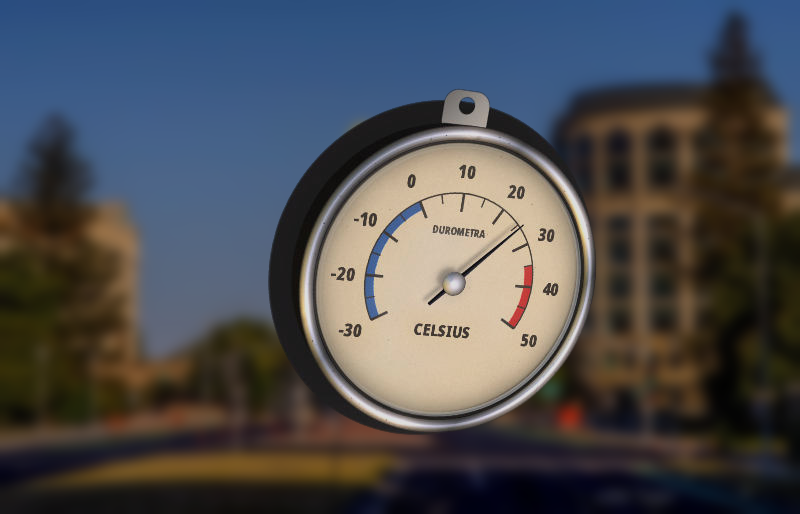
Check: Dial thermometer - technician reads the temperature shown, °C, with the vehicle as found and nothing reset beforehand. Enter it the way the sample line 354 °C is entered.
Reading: 25 °C
